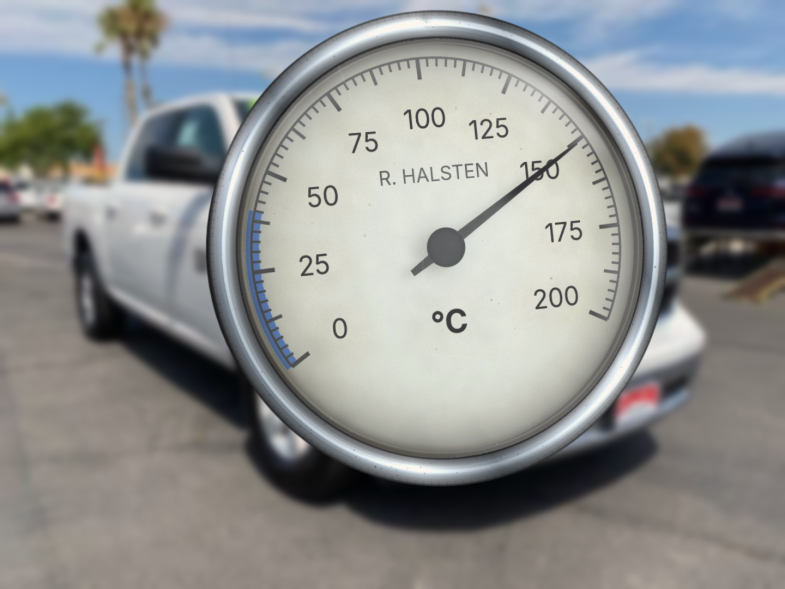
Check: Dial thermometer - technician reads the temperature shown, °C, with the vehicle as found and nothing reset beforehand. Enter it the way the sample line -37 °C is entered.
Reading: 150 °C
